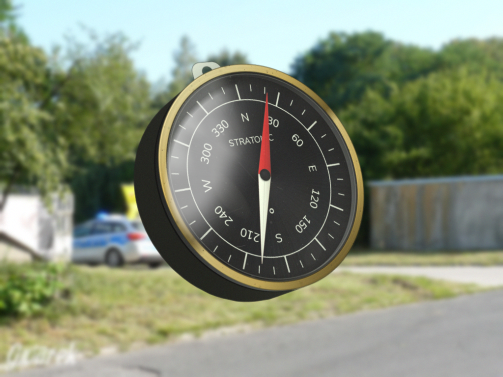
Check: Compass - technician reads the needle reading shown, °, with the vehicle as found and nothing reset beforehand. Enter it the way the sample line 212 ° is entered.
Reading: 20 °
